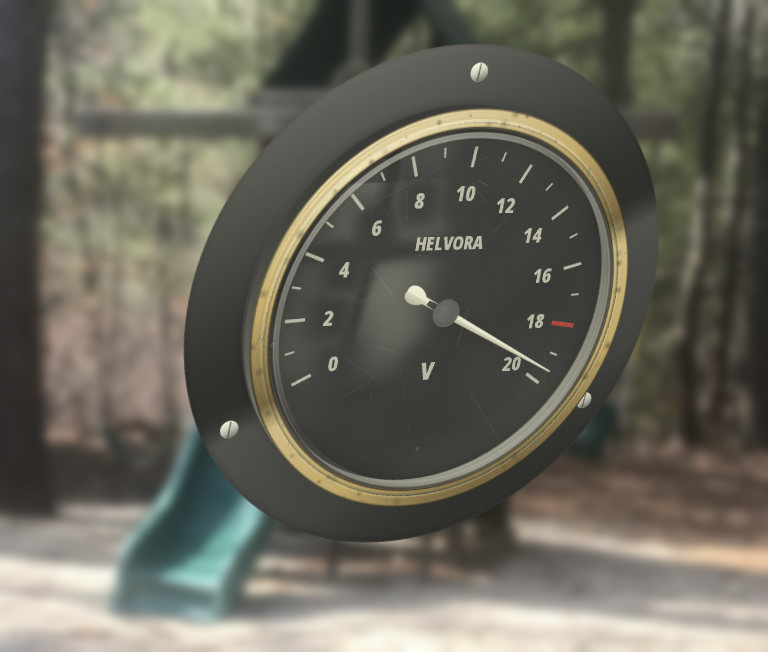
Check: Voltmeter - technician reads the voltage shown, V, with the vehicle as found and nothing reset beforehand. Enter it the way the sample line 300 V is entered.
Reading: 19.5 V
